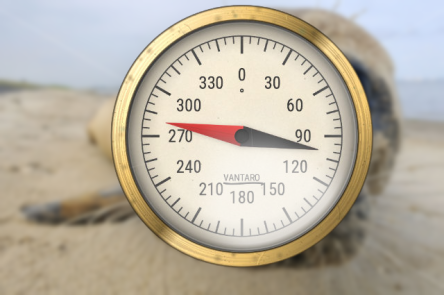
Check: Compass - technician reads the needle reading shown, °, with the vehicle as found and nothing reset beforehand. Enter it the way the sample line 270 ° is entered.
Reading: 280 °
